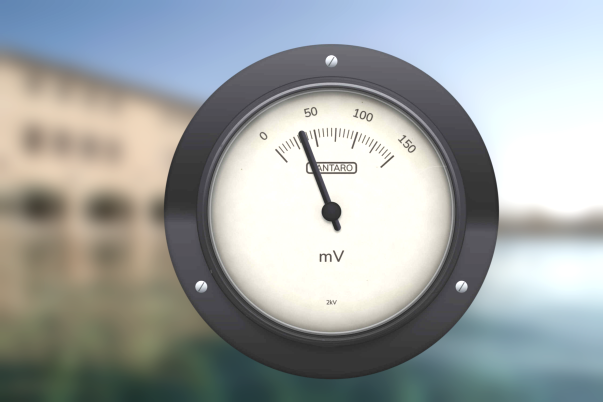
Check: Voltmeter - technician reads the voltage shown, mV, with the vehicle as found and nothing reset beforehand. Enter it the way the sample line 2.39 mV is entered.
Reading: 35 mV
